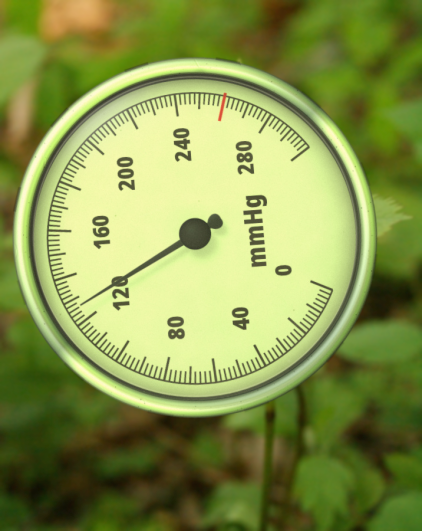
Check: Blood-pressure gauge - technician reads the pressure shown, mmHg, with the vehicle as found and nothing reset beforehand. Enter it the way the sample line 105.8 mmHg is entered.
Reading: 126 mmHg
